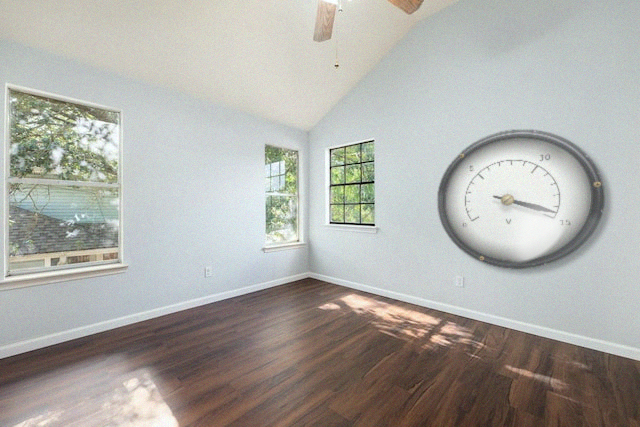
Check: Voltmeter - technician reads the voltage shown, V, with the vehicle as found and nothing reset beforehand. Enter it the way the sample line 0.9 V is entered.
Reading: 14.5 V
